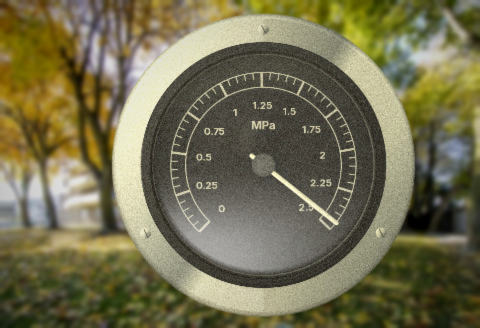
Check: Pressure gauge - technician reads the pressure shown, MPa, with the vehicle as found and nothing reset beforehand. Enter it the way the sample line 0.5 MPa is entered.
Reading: 2.45 MPa
